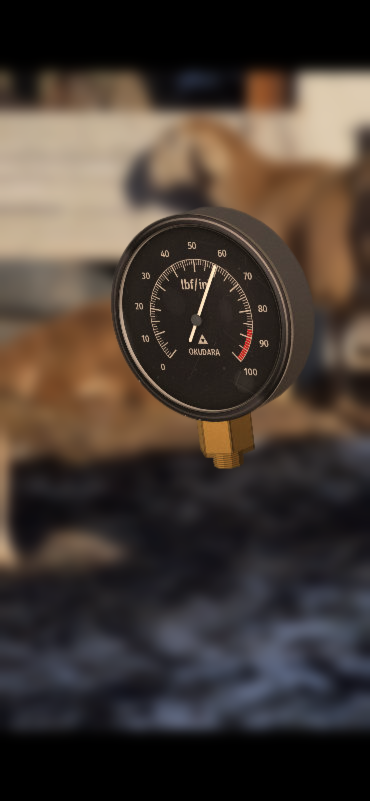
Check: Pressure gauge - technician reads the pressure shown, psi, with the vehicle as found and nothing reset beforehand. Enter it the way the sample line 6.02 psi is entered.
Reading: 60 psi
